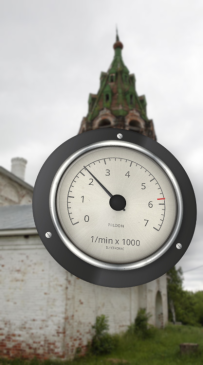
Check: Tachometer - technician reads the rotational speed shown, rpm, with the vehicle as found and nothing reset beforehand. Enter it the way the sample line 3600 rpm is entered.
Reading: 2200 rpm
